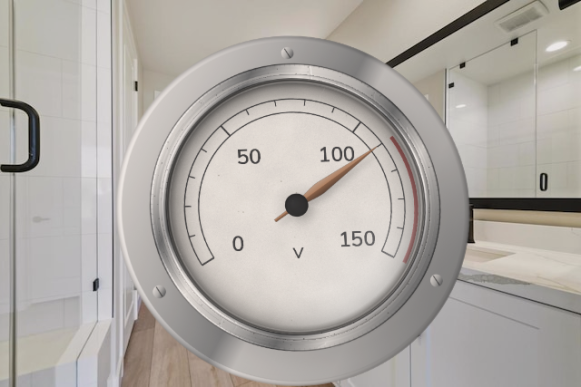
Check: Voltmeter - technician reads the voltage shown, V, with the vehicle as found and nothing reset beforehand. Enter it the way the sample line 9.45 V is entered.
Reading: 110 V
